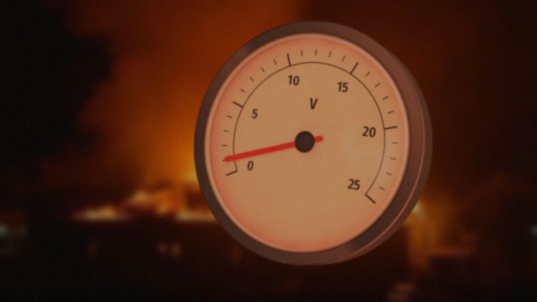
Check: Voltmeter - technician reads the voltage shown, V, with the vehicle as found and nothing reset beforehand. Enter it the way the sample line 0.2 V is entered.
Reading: 1 V
